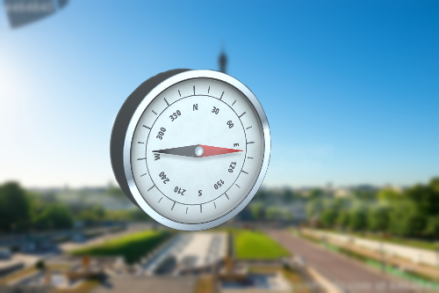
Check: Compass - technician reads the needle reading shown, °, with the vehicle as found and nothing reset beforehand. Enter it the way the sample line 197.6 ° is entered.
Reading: 97.5 °
